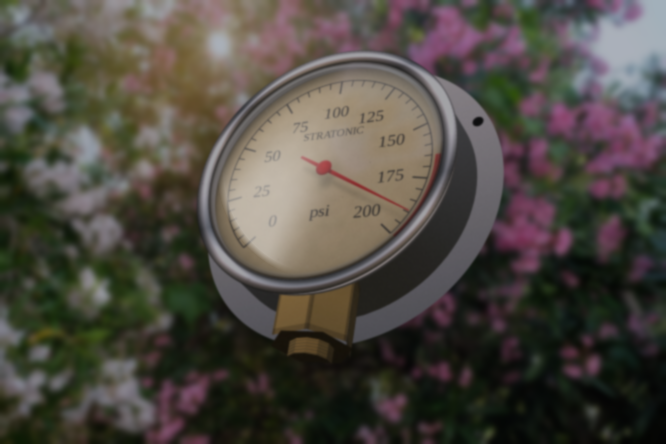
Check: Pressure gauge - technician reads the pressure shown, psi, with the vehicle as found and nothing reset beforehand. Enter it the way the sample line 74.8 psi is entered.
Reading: 190 psi
